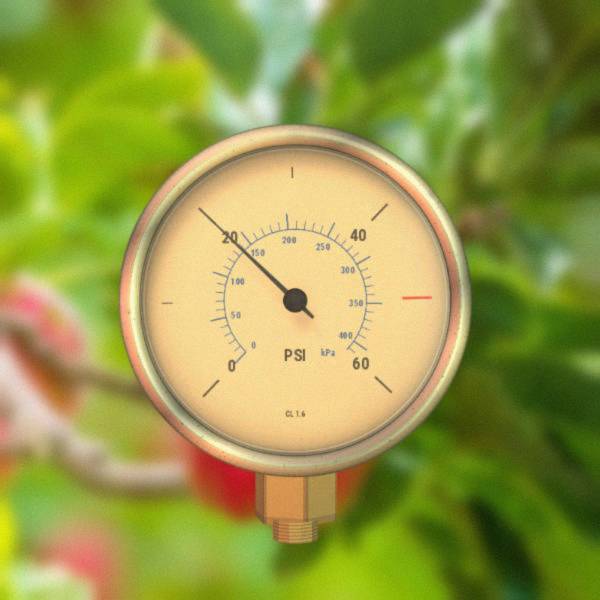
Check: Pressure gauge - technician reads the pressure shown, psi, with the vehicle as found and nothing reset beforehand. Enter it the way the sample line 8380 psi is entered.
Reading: 20 psi
